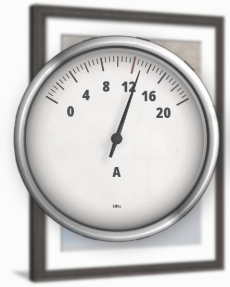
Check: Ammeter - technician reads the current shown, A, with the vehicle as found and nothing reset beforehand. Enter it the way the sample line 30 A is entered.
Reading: 13 A
